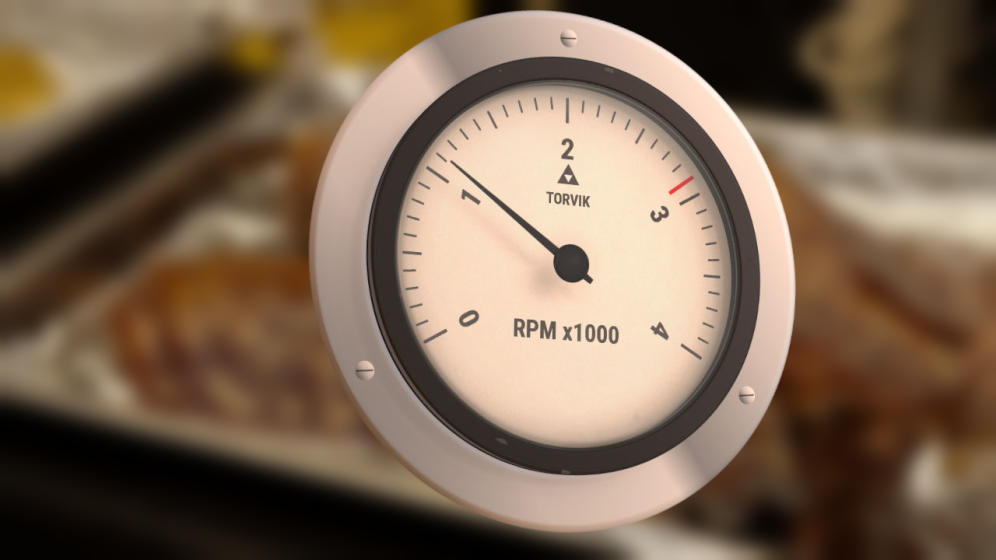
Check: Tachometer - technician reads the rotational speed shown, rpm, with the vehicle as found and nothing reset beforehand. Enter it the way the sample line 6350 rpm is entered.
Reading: 1100 rpm
